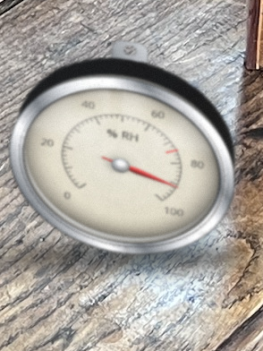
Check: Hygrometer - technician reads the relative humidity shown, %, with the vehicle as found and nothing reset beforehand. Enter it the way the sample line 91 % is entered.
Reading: 90 %
